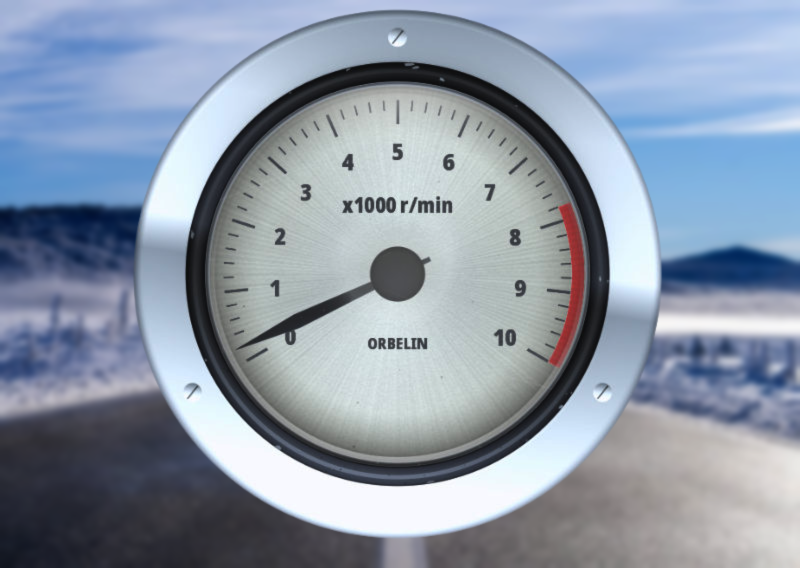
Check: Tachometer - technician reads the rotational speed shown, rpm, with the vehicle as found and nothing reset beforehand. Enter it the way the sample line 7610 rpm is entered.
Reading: 200 rpm
